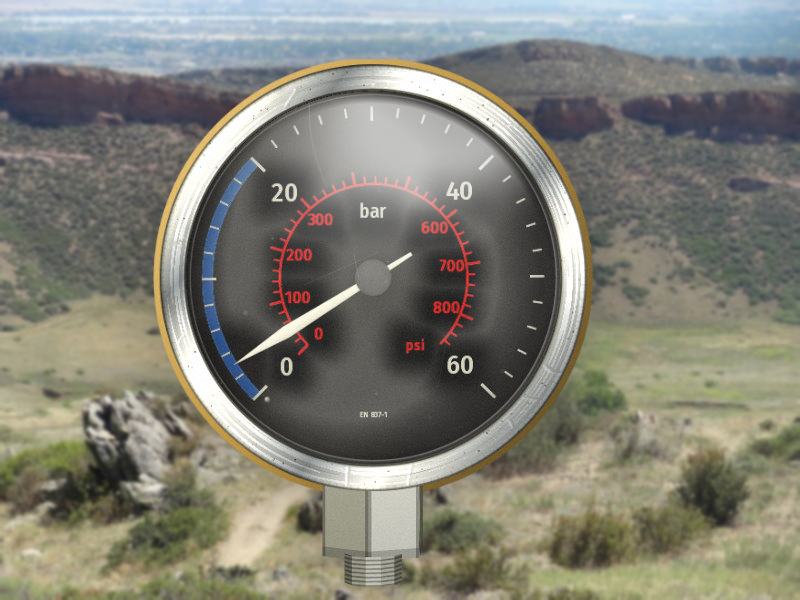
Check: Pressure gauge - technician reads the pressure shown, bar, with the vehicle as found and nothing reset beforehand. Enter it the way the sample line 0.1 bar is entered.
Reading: 3 bar
